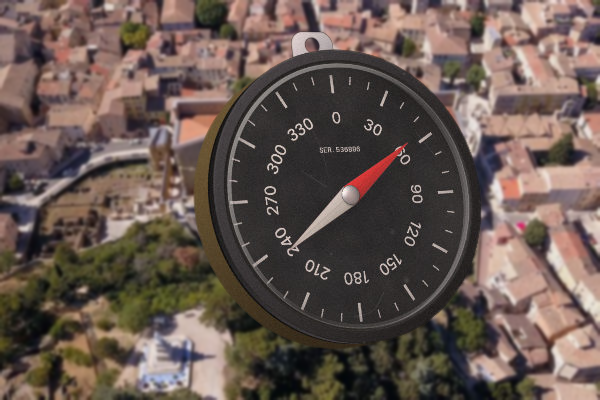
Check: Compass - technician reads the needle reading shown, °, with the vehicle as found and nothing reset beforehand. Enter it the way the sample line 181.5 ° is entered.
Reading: 55 °
